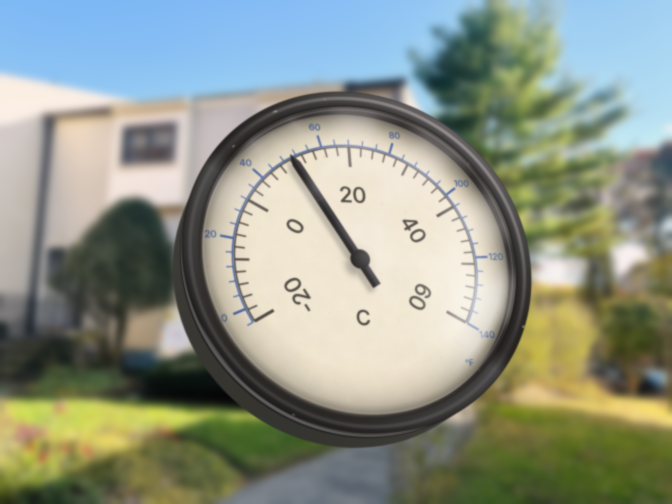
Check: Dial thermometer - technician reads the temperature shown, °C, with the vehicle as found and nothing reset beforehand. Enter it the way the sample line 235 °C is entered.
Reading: 10 °C
